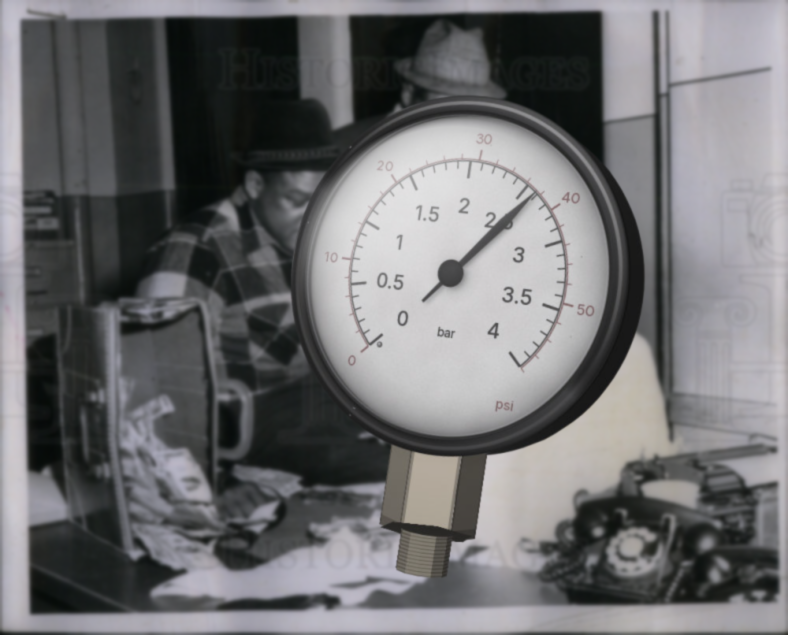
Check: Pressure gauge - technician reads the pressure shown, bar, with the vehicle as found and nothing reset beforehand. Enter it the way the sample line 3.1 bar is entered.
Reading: 2.6 bar
